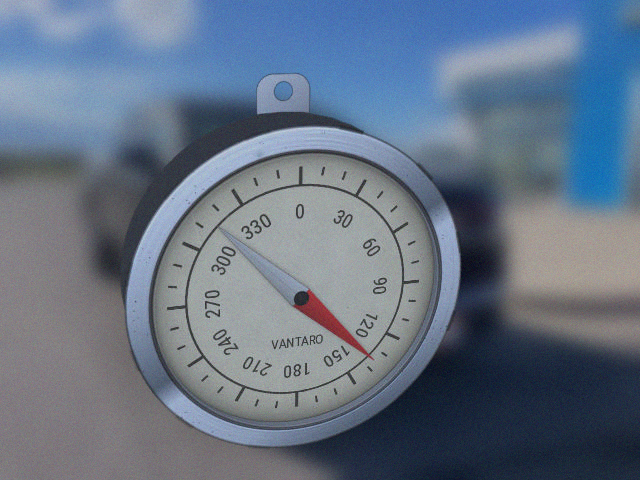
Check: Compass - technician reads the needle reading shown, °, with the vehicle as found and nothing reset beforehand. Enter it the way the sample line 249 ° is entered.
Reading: 135 °
